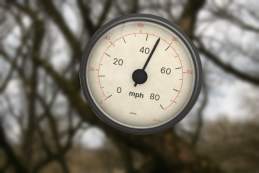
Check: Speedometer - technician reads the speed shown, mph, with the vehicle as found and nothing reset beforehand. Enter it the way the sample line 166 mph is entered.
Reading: 45 mph
